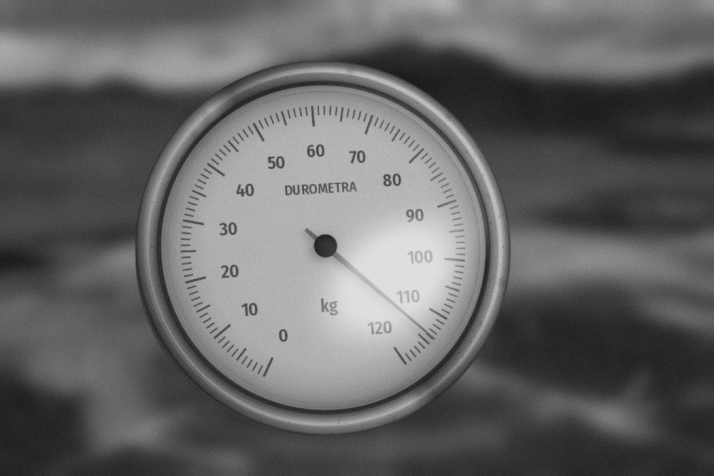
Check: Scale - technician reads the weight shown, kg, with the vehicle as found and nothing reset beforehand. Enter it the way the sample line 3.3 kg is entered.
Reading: 114 kg
